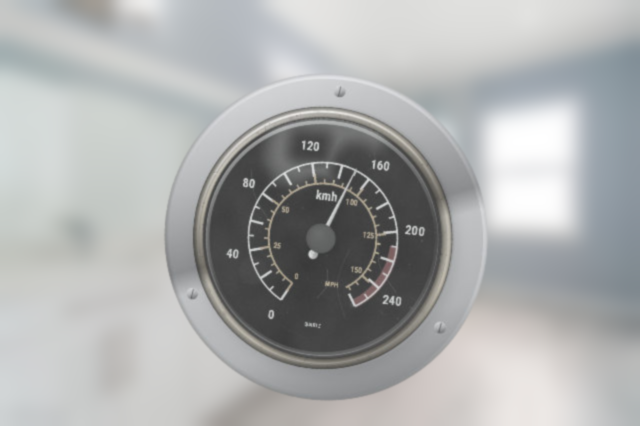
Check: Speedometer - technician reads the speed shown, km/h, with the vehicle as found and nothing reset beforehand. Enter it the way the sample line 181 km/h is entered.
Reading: 150 km/h
